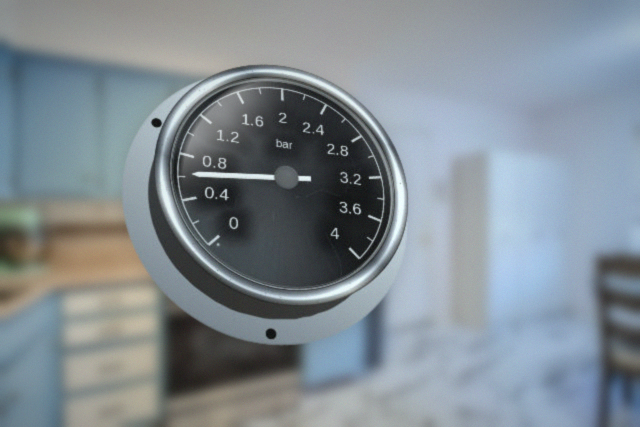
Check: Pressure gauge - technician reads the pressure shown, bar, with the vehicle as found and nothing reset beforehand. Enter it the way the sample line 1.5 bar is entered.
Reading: 0.6 bar
